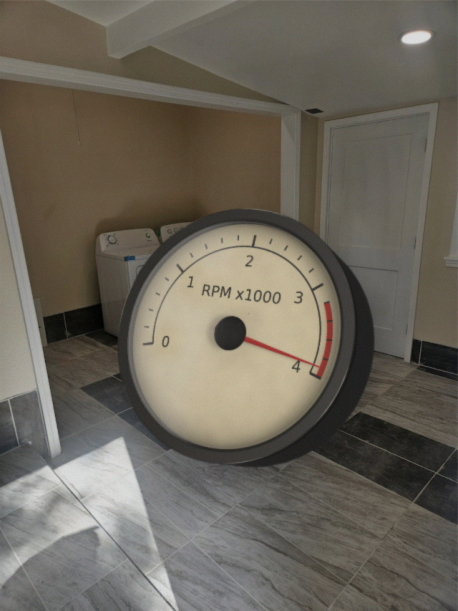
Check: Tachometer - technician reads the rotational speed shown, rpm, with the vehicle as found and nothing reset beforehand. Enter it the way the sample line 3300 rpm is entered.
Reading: 3900 rpm
